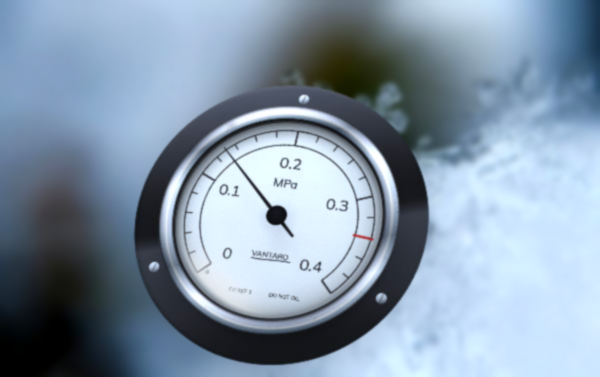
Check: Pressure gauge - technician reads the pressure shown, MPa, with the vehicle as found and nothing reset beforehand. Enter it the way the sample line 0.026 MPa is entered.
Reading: 0.13 MPa
